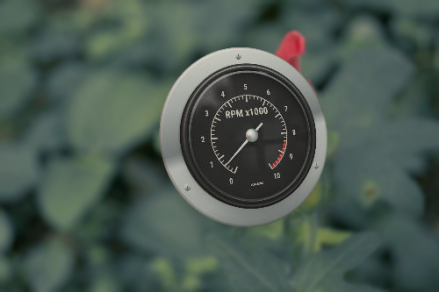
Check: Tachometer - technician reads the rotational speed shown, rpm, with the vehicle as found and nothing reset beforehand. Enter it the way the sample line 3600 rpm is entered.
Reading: 600 rpm
